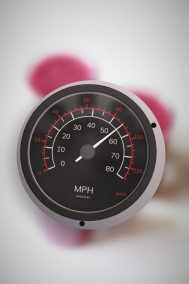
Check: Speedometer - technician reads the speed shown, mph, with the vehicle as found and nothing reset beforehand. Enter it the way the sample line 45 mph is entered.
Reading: 55 mph
